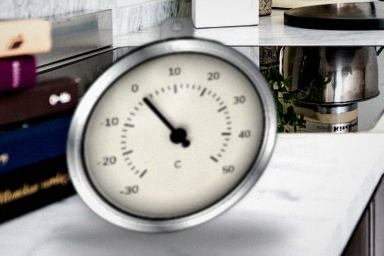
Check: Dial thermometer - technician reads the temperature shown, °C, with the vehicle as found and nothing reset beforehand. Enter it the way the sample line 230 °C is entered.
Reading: 0 °C
